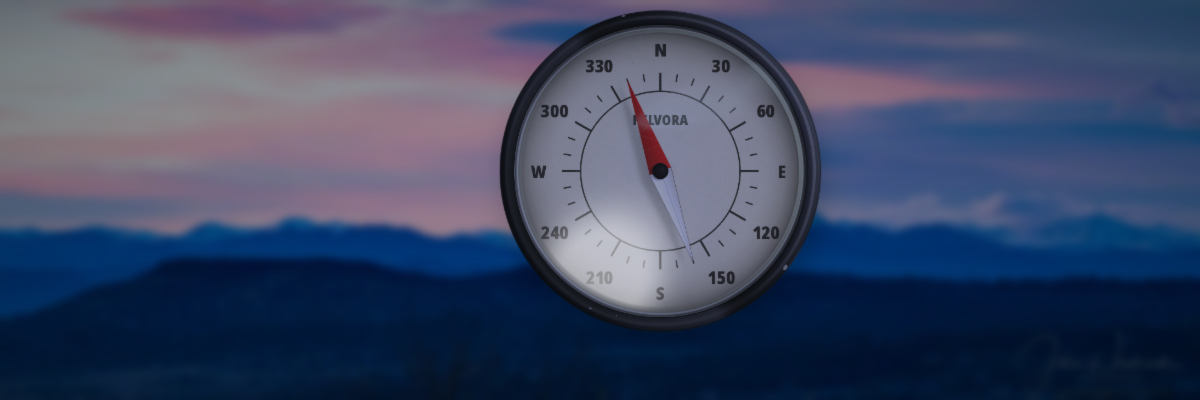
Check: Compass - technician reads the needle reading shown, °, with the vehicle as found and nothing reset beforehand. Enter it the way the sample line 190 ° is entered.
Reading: 340 °
